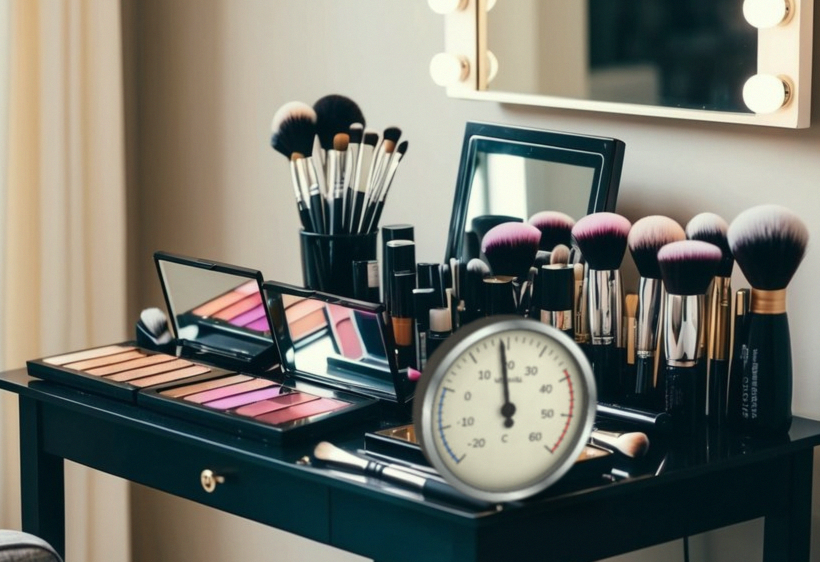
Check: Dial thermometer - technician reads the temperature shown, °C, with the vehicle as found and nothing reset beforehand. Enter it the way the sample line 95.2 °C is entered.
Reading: 18 °C
